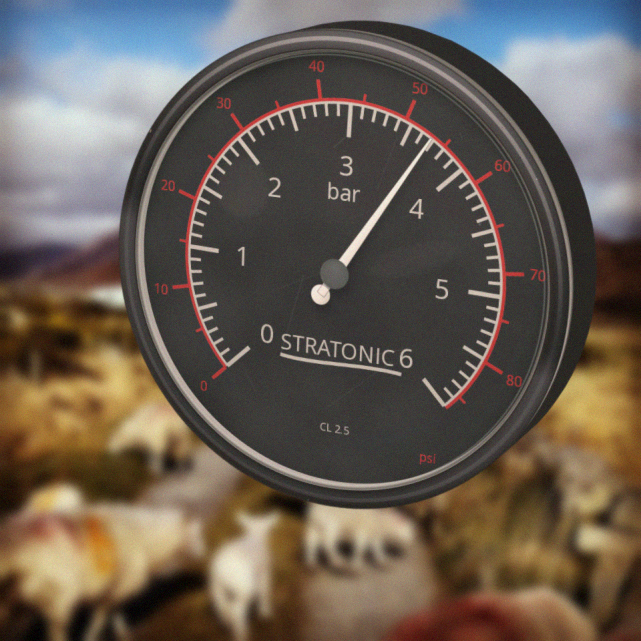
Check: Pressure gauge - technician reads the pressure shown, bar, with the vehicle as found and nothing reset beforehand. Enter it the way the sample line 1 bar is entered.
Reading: 3.7 bar
